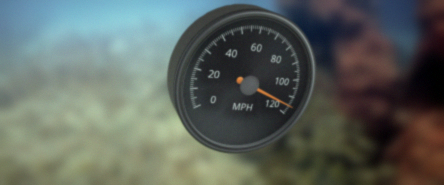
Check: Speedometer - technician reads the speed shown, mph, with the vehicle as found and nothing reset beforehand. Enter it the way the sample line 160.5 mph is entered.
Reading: 115 mph
